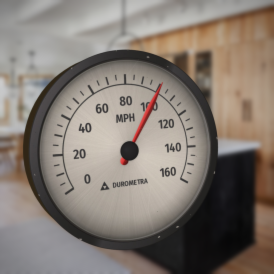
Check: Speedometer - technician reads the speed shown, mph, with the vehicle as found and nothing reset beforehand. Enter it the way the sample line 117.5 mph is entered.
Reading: 100 mph
